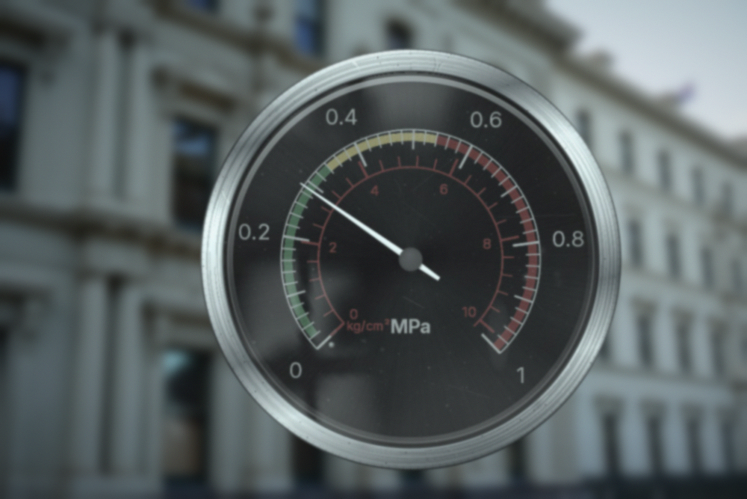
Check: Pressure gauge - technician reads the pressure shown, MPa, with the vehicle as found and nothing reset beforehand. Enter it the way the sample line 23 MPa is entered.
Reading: 0.29 MPa
